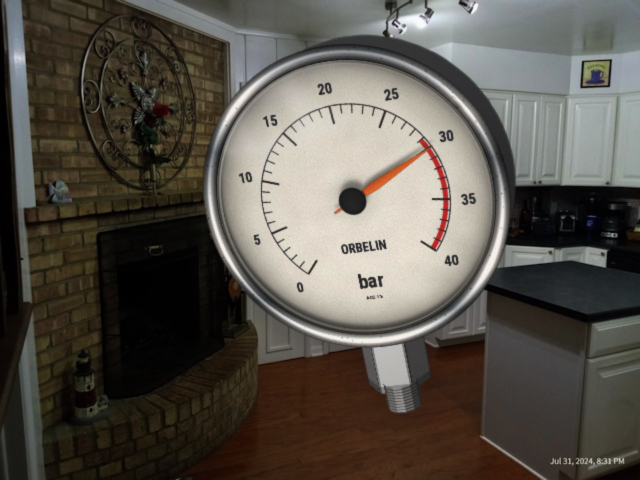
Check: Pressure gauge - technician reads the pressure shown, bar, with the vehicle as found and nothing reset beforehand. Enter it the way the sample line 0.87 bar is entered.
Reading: 30 bar
